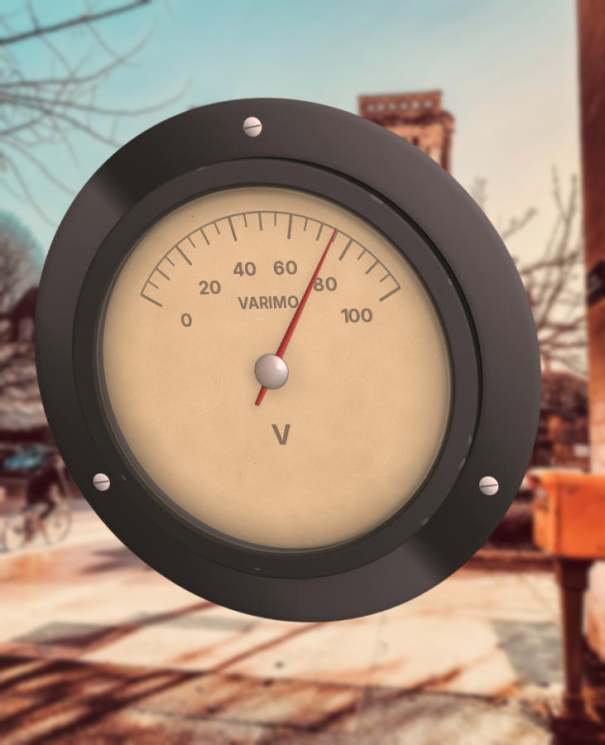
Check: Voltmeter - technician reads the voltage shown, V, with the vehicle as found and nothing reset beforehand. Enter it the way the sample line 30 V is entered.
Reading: 75 V
